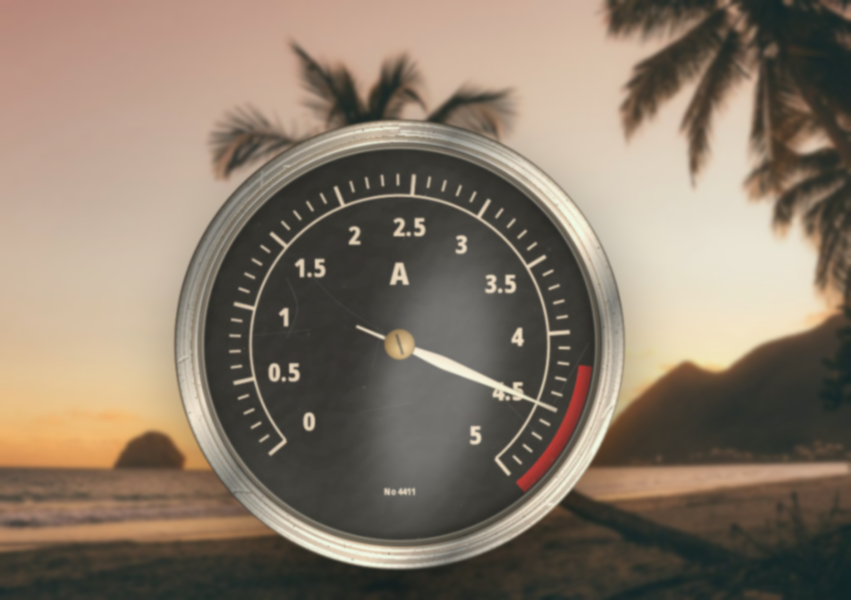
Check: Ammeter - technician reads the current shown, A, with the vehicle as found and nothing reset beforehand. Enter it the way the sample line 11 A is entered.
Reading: 4.5 A
